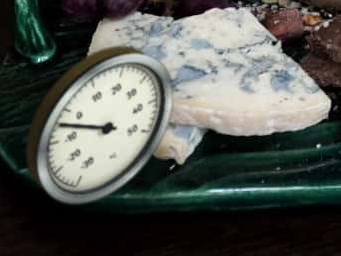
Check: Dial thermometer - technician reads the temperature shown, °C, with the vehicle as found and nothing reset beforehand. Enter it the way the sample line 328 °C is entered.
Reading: -4 °C
